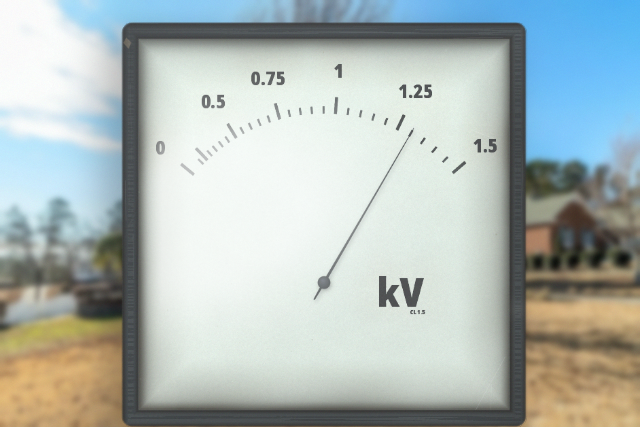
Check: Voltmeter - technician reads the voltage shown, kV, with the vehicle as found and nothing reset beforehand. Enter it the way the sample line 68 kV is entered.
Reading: 1.3 kV
